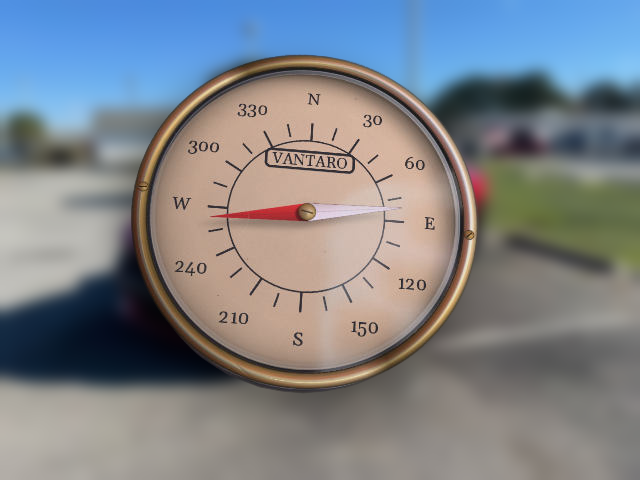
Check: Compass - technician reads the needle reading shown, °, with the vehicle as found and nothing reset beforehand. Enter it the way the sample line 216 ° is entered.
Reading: 262.5 °
